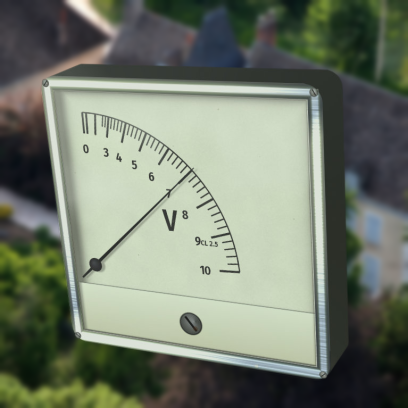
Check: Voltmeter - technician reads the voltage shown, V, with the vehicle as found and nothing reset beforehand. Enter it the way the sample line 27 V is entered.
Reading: 7 V
